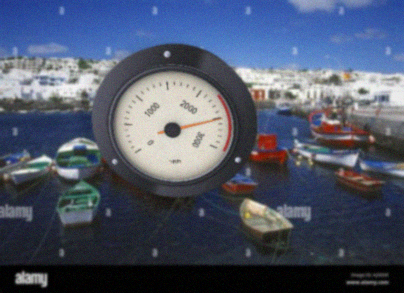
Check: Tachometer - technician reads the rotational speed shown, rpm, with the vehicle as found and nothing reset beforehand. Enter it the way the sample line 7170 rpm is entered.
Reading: 2500 rpm
